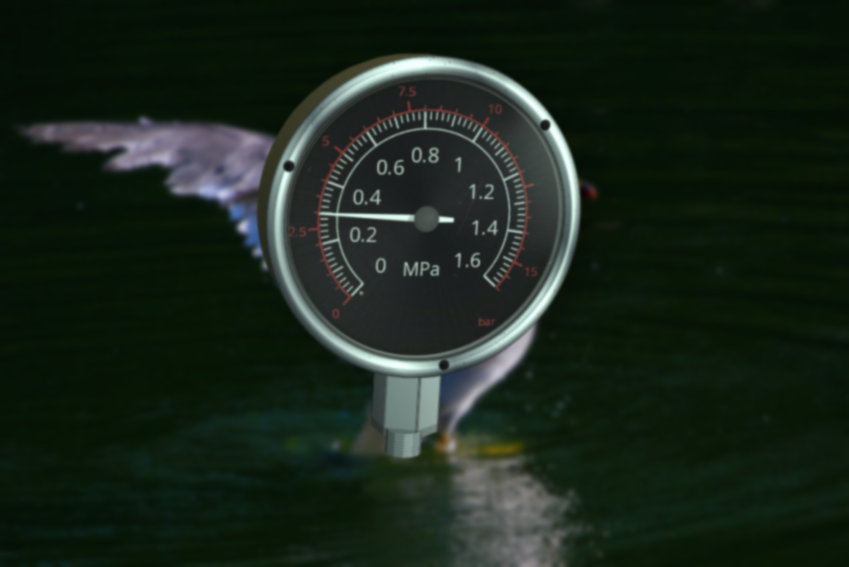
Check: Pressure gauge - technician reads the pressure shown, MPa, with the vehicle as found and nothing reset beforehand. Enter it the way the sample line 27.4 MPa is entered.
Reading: 0.3 MPa
